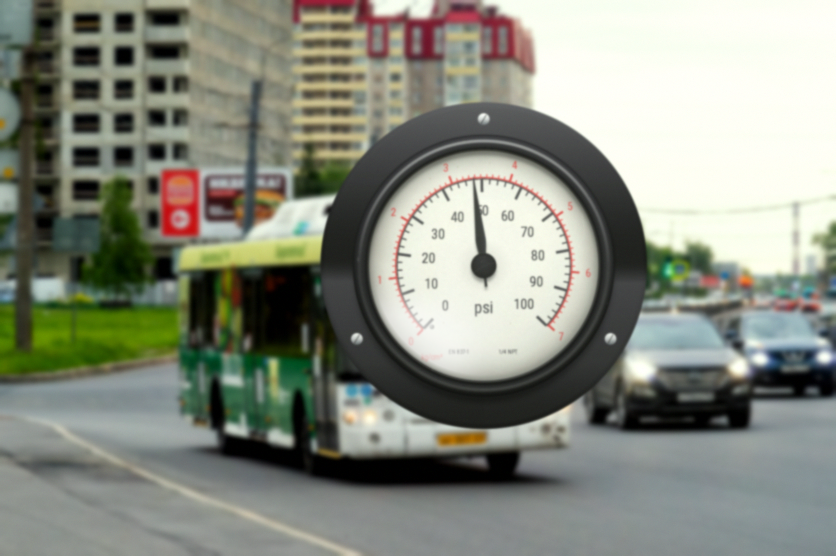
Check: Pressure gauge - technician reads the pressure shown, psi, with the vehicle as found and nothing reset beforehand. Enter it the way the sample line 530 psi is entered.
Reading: 48 psi
